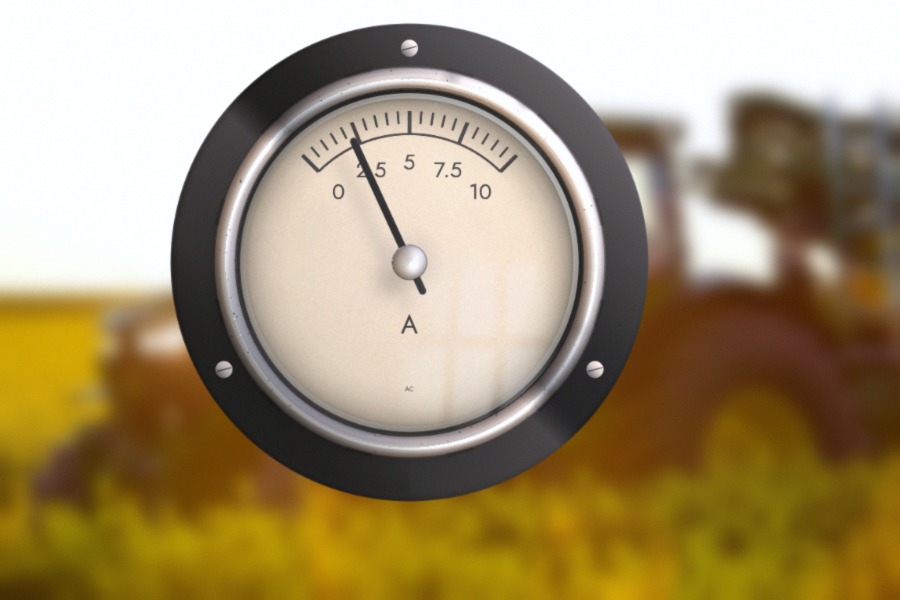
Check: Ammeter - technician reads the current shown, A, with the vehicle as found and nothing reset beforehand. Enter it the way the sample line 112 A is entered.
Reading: 2.25 A
